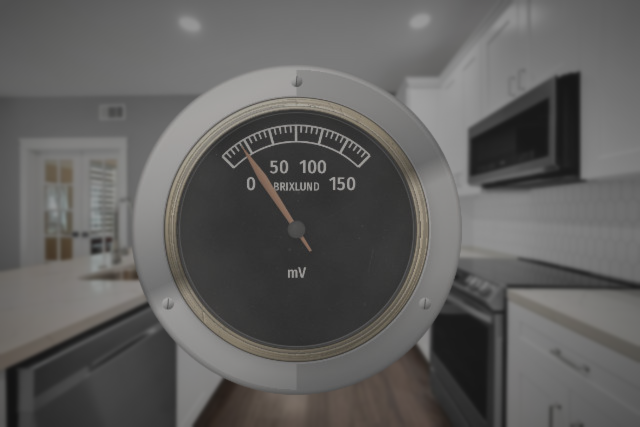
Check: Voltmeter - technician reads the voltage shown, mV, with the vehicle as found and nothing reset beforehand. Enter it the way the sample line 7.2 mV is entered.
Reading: 20 mV
